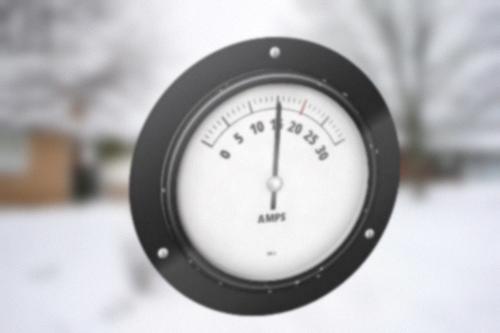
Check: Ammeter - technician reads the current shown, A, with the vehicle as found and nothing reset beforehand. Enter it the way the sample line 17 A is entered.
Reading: 15 A
